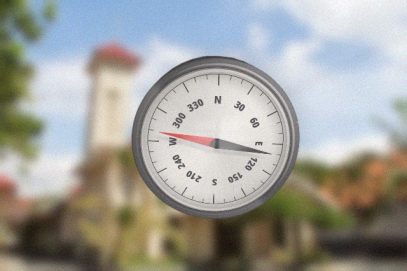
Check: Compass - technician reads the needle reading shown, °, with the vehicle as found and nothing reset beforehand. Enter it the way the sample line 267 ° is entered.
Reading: 280 °
